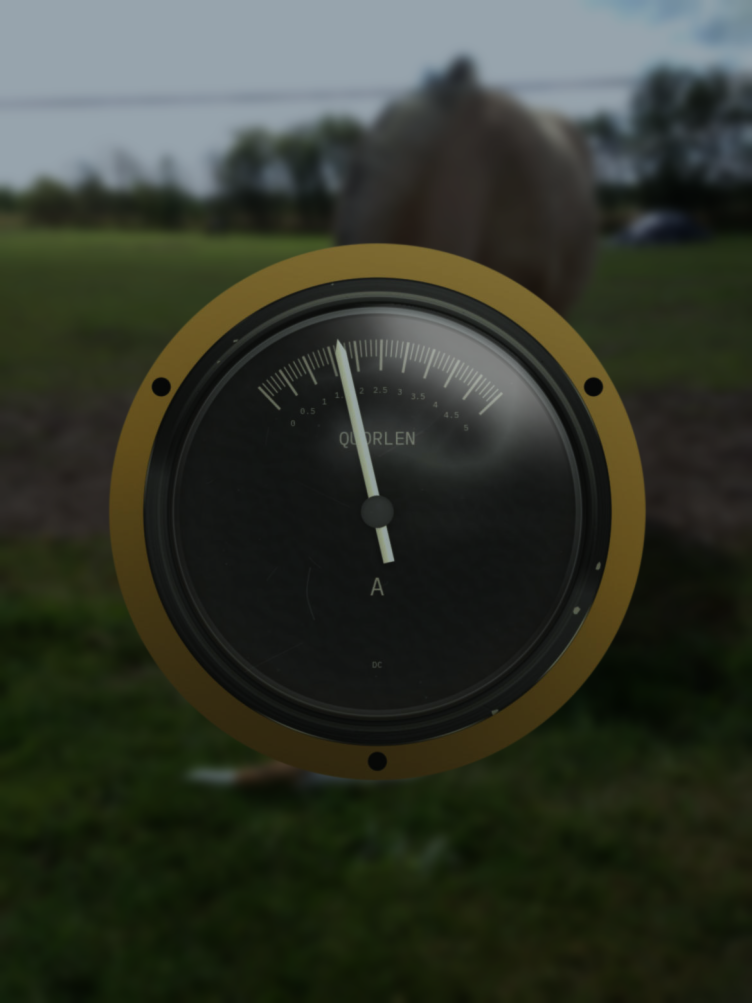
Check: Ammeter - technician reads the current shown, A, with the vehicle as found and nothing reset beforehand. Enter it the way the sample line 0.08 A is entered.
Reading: 1.7 A
